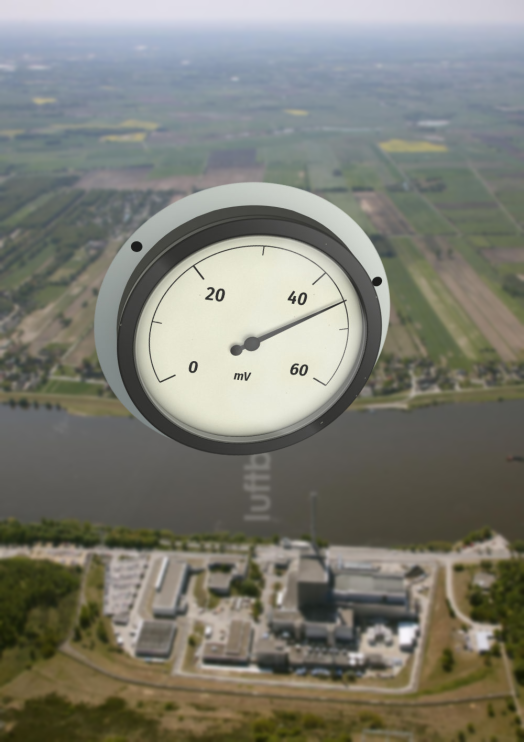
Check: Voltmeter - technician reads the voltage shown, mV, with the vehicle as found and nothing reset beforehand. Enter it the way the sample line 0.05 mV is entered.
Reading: 45 mV
